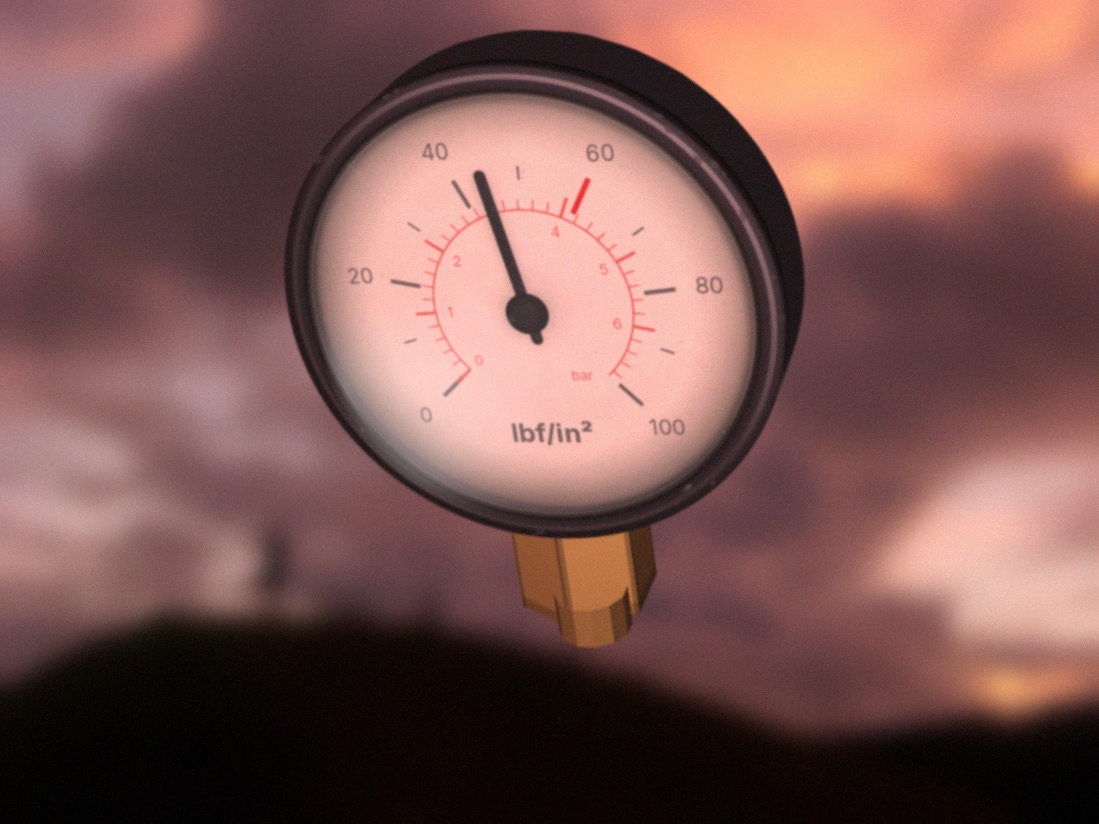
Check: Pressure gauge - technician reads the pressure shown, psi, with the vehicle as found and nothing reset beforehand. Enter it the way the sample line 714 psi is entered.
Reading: 45 psi
